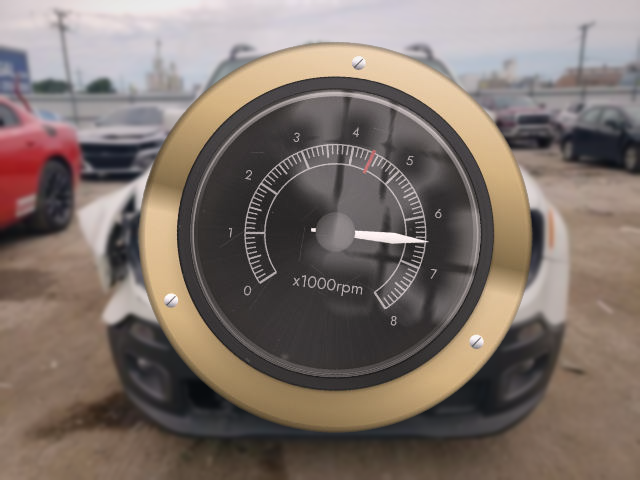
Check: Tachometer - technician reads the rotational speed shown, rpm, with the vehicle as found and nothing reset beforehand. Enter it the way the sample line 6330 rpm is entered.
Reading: 6500 rpm
